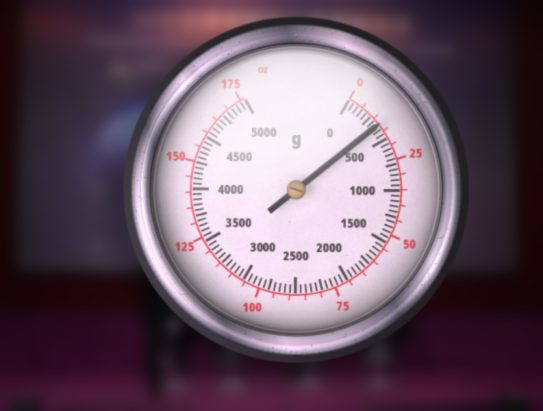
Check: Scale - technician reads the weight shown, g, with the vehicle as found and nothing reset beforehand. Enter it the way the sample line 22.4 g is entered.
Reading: 350 g
